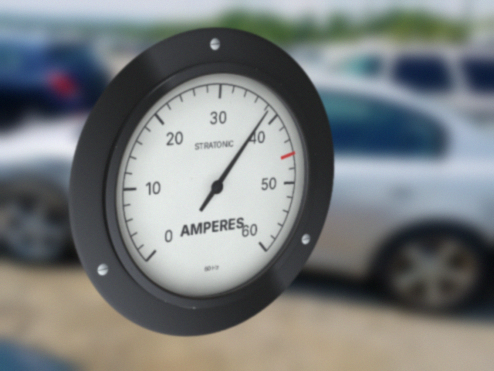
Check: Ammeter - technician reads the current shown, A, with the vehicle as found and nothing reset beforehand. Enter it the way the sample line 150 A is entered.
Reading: 38 A
